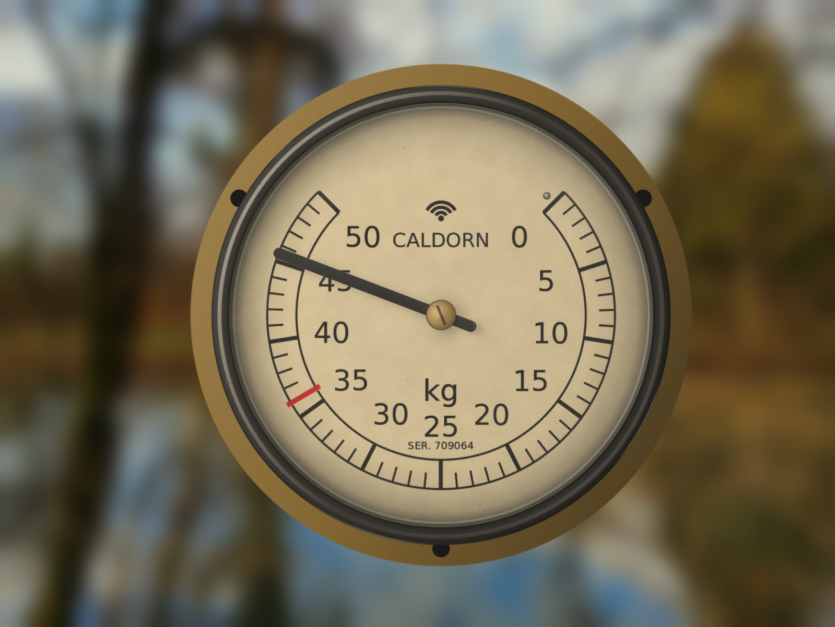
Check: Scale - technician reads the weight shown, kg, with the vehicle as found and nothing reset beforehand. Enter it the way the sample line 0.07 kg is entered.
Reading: 45.5 kg
